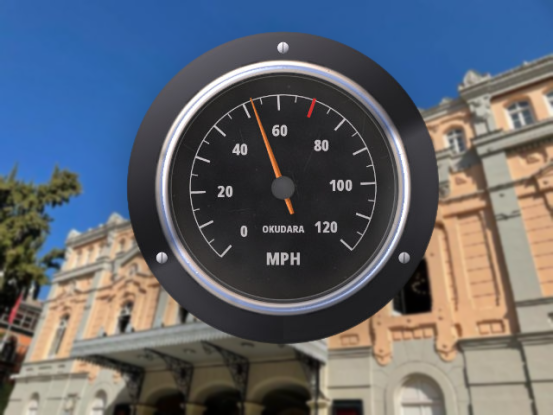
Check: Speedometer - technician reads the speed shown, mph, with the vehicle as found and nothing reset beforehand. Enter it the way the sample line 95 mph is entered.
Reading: 52.5 mph
